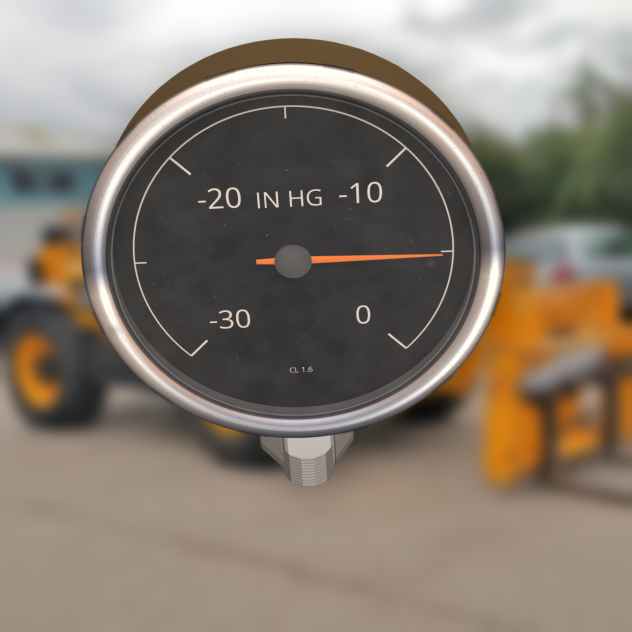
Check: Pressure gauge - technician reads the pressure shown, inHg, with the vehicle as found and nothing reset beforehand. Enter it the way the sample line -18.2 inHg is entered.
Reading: -5 inHg
